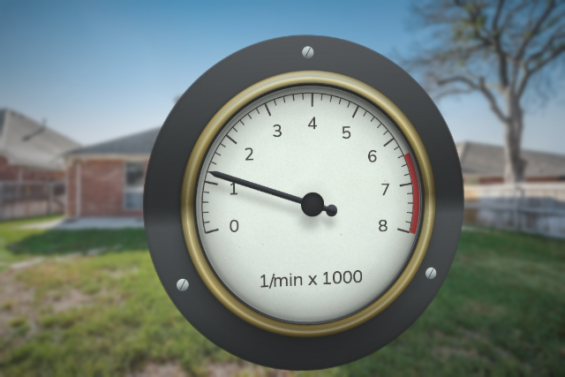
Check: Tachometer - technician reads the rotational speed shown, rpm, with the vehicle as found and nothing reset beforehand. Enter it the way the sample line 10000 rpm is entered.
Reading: 1200 rpm
